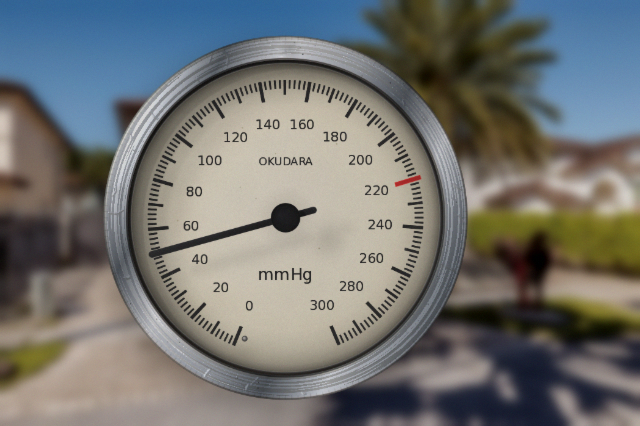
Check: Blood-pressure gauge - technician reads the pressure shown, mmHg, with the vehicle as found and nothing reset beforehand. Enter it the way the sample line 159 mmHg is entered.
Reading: 50 mmHg
